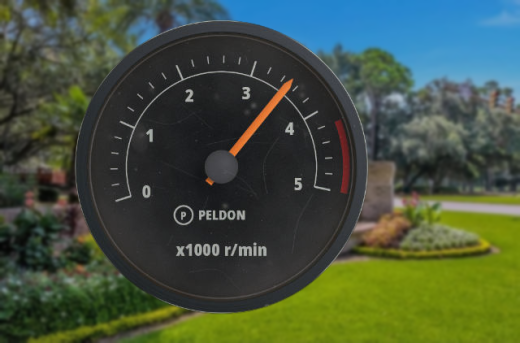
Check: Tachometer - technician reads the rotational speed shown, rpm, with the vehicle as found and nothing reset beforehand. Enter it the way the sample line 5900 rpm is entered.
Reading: 3500 rpm
